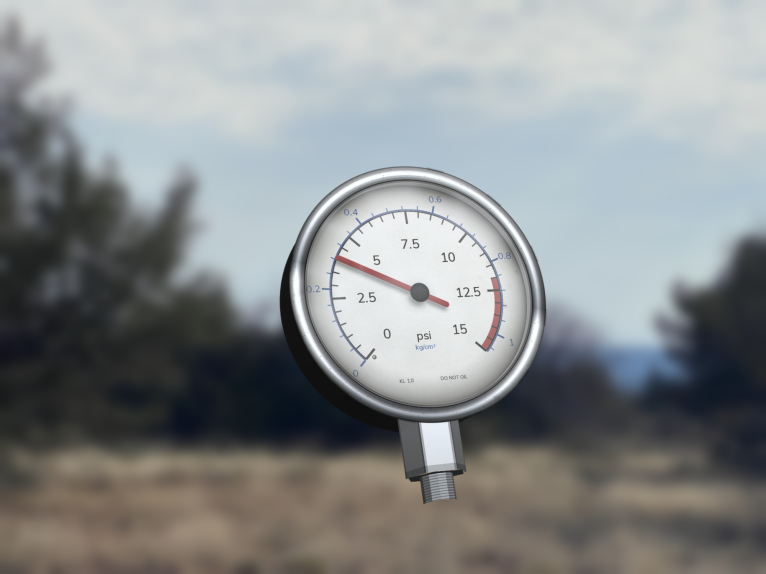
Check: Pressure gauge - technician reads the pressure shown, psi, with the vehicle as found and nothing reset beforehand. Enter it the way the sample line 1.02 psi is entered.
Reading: 4 psi
